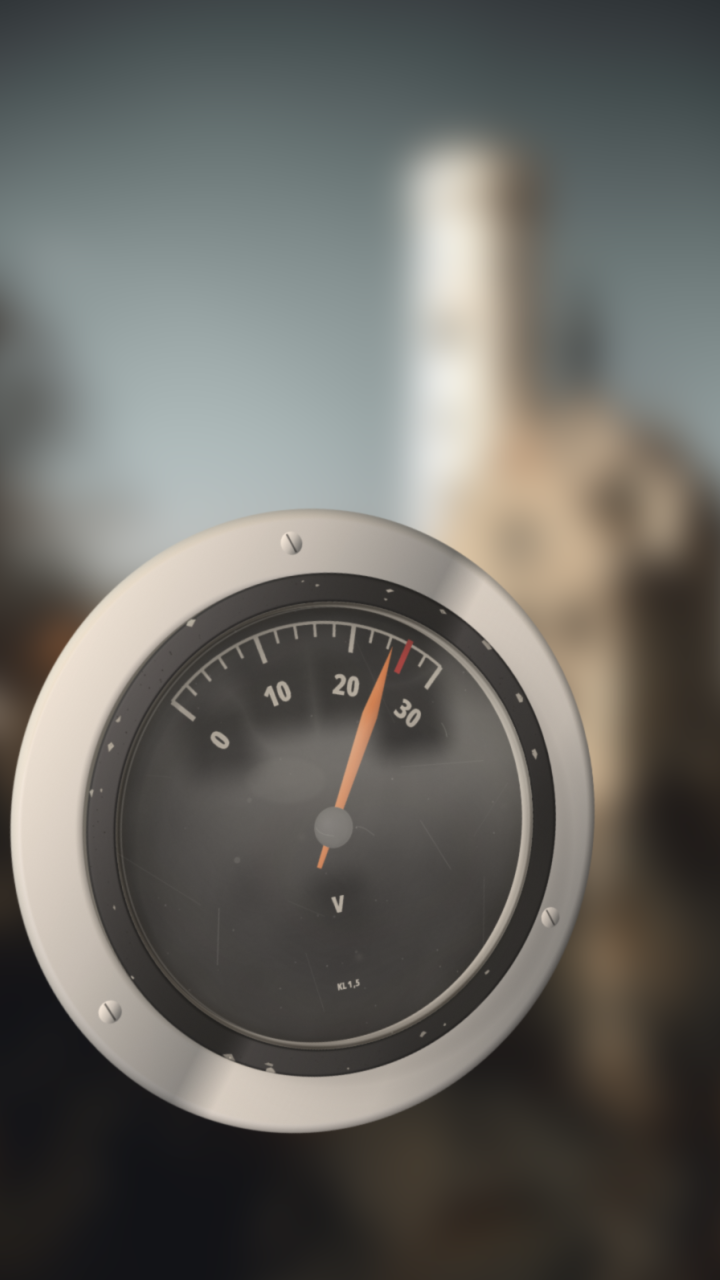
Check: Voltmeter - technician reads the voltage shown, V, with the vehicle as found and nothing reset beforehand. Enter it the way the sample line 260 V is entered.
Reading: 24 V
